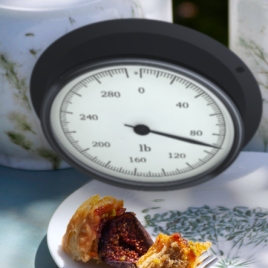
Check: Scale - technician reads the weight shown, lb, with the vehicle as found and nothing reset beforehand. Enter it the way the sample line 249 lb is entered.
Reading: 90 lb
